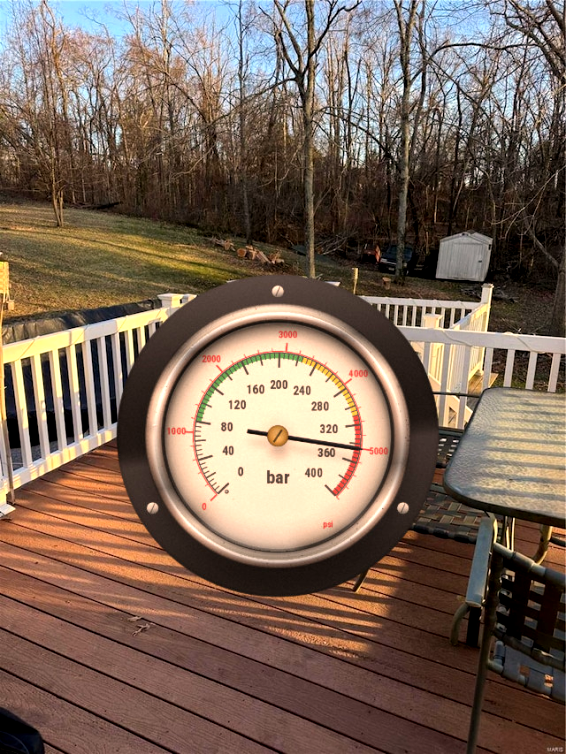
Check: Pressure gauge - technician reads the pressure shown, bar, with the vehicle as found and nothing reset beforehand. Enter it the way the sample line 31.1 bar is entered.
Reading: 345 bar
